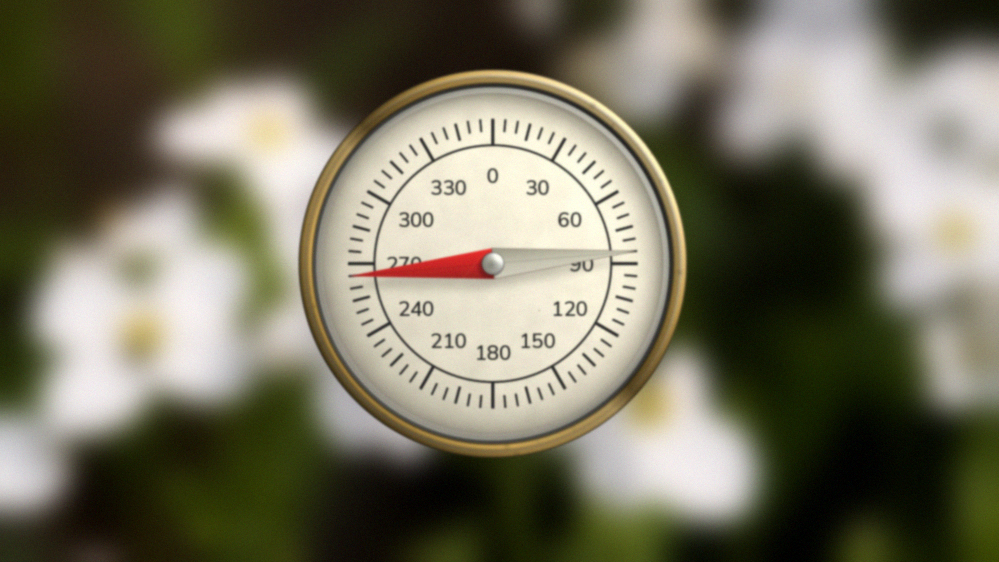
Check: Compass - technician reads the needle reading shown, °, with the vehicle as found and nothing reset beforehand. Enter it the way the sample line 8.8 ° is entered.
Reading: 265 °
